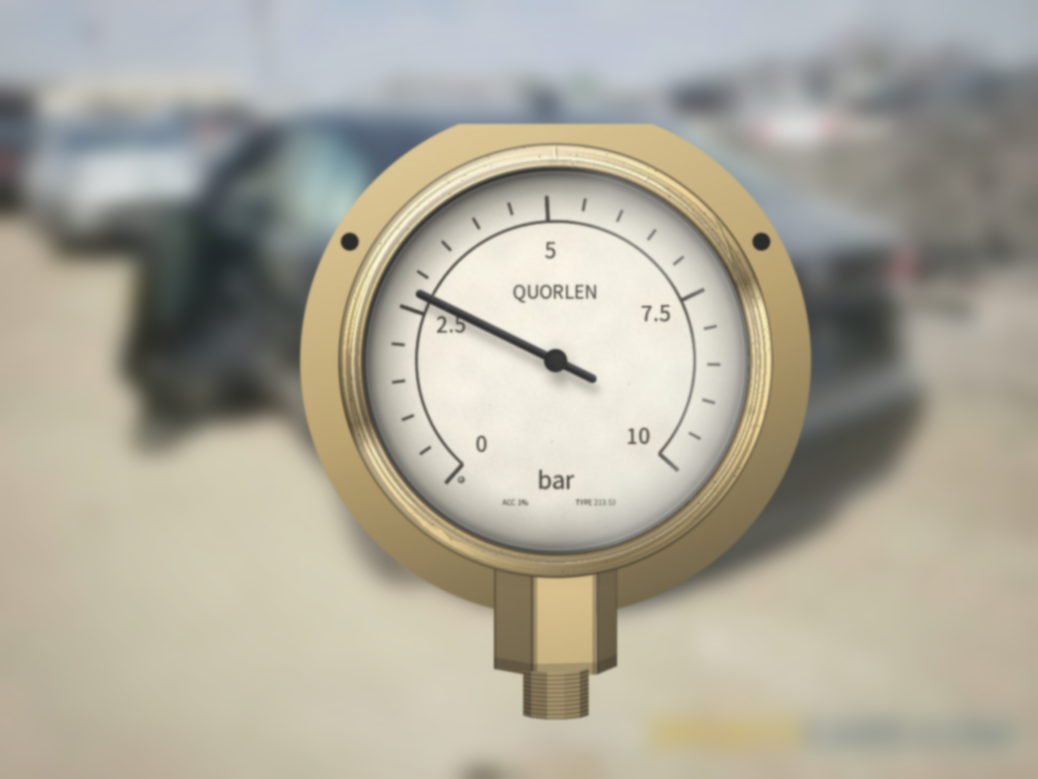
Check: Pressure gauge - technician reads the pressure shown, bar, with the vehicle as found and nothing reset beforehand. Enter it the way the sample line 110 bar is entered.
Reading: 2.75 bar
